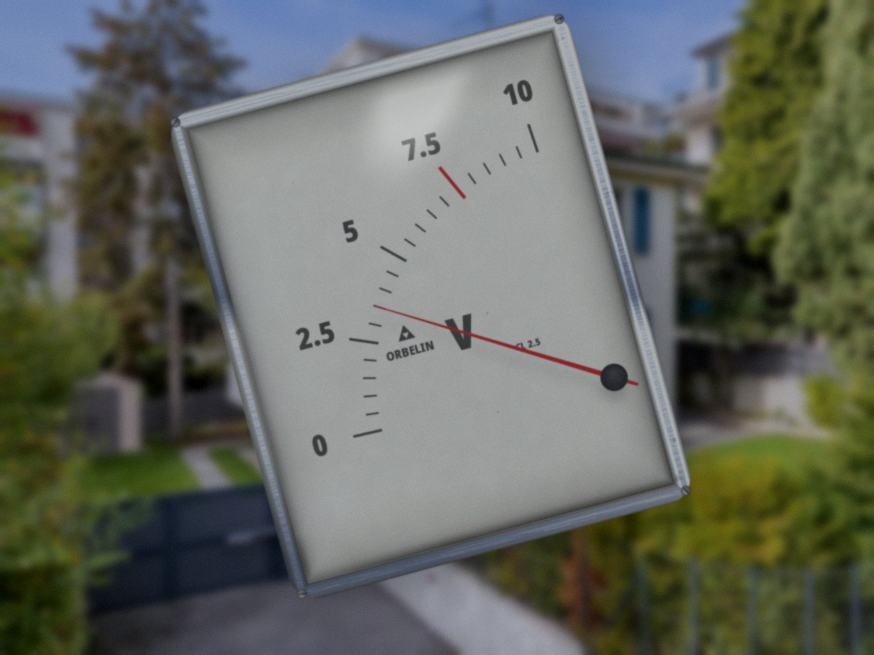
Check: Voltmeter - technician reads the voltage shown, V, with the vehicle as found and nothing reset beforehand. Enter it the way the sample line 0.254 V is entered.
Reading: 3.5 V
